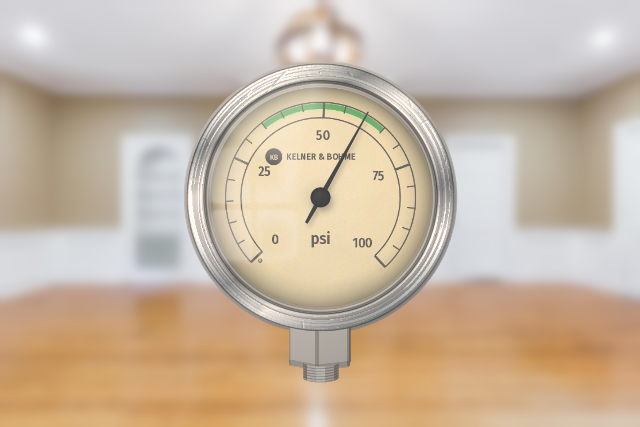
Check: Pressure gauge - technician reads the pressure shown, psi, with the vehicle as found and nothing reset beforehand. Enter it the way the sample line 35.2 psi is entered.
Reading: 60 psi
